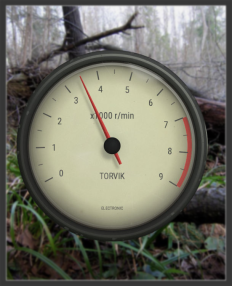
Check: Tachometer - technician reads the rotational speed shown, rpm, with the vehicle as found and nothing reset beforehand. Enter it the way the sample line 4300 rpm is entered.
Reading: 3500 rpm
